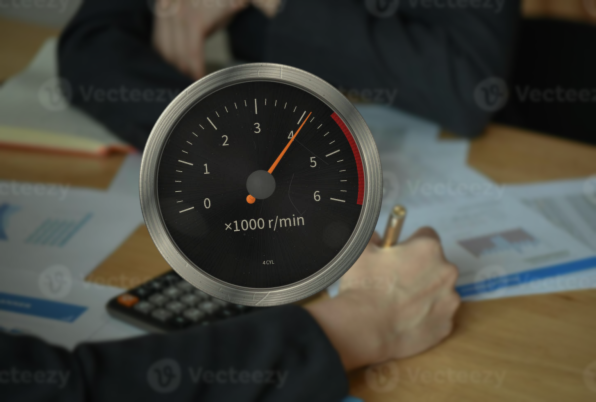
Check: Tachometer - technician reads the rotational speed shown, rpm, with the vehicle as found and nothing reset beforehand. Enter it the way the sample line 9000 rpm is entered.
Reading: 4100 rpm
